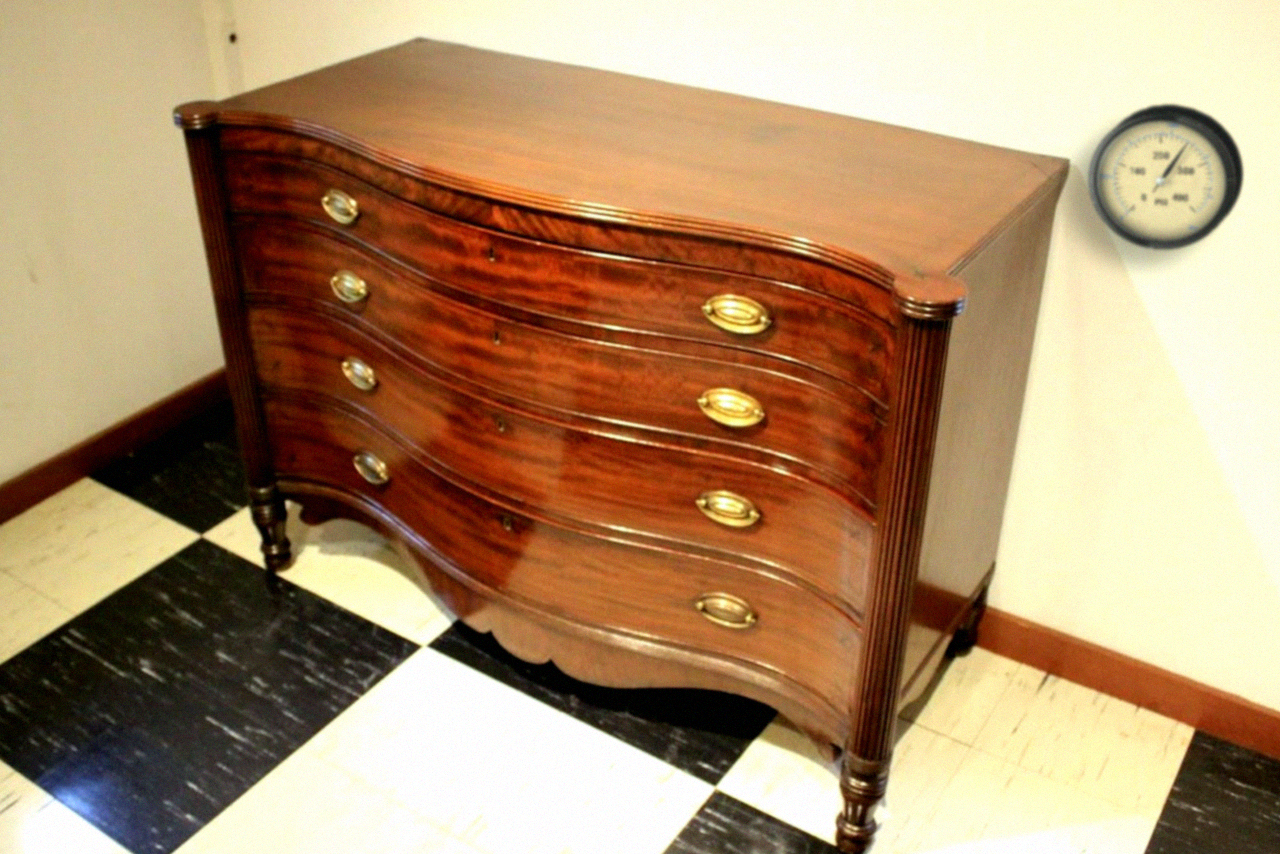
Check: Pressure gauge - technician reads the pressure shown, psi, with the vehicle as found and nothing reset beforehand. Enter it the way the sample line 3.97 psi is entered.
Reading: 250 psi
